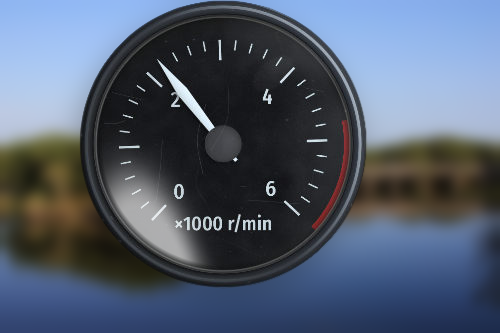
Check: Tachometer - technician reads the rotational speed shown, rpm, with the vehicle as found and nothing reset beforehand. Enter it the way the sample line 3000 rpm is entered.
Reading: 2200 rpm
